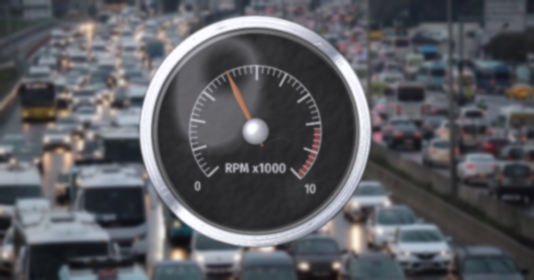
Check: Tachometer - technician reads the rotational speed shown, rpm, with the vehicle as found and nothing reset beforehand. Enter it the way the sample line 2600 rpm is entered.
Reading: 4000 rpm
